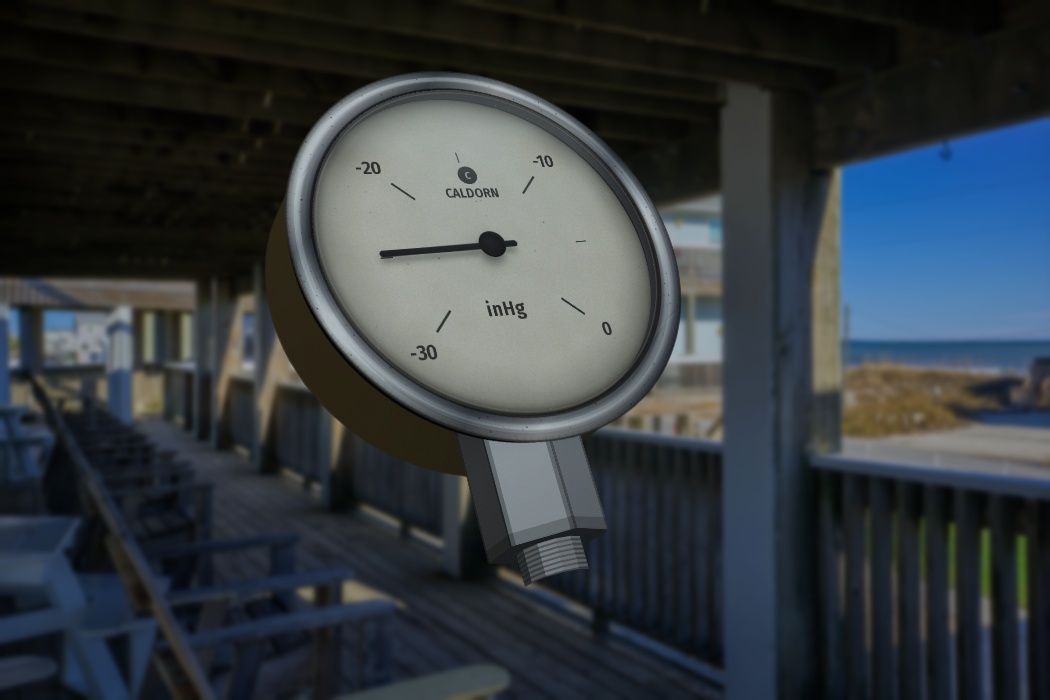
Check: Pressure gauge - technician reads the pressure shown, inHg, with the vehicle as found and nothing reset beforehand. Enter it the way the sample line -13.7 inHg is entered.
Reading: -25 inHg
